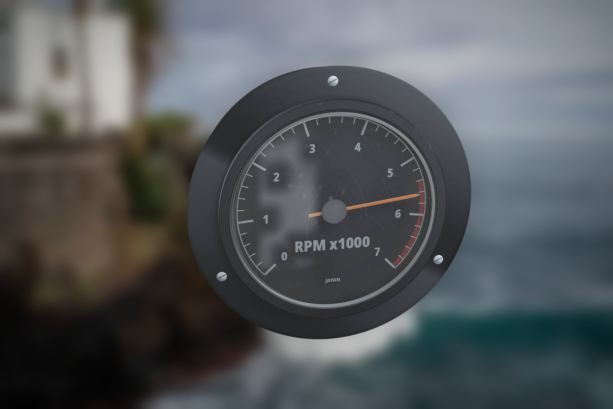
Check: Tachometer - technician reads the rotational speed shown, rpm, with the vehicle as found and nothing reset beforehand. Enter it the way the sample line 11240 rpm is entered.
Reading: 5600 rpm
